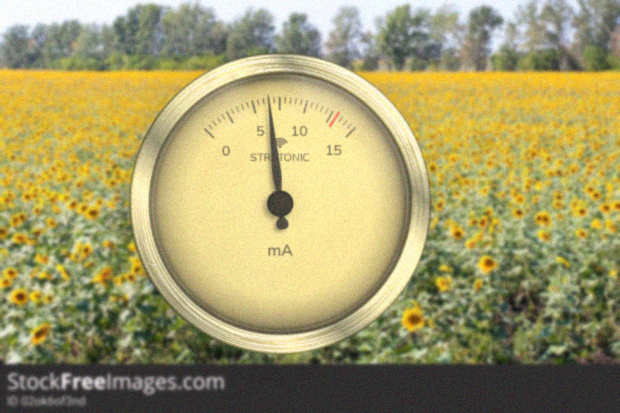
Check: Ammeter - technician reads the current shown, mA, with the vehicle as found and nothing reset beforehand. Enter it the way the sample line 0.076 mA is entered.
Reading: 6.5 mA
